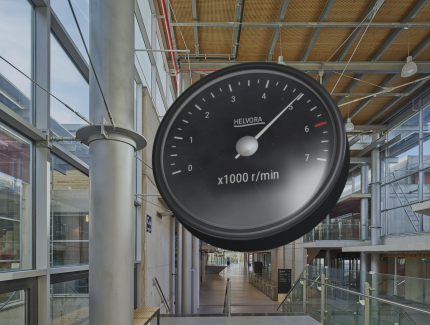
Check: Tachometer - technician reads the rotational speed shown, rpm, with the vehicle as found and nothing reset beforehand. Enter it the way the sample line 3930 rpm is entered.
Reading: 5000 rpm
